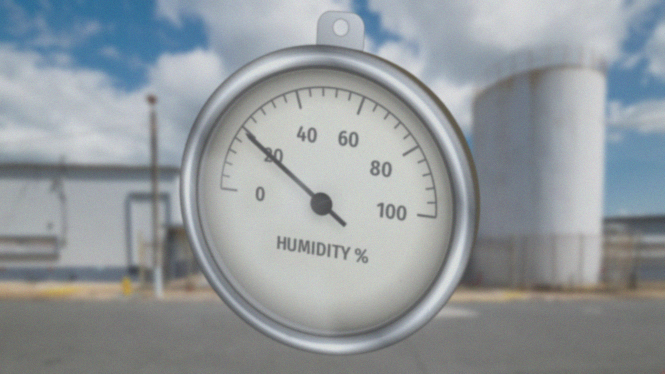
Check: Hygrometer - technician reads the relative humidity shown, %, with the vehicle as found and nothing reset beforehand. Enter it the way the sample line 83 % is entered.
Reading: 20 %
